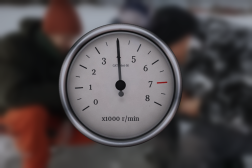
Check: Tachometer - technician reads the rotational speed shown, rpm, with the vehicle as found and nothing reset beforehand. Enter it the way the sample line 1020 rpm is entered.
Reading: 4000 rpm
